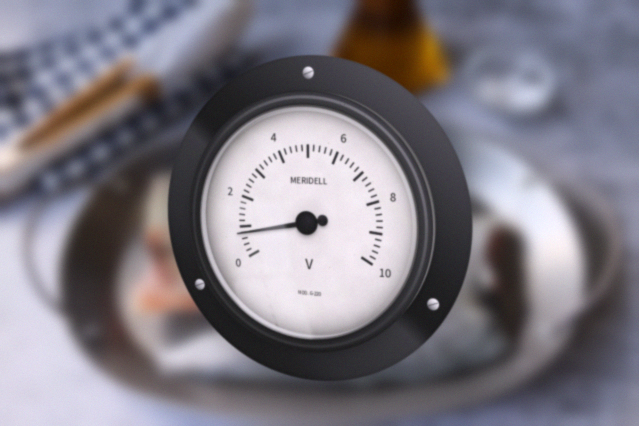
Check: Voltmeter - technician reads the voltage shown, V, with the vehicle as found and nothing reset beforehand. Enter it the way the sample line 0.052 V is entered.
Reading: 0.8 V
